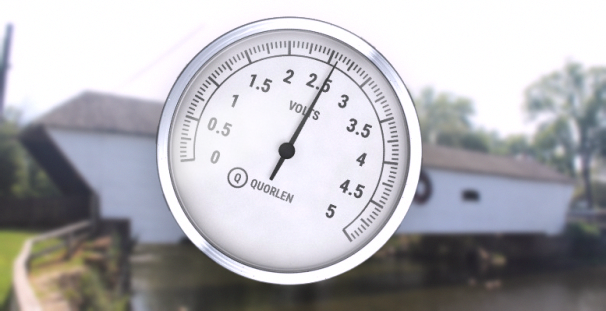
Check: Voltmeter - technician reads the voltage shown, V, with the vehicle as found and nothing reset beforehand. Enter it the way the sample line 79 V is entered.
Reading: 2.6 V
